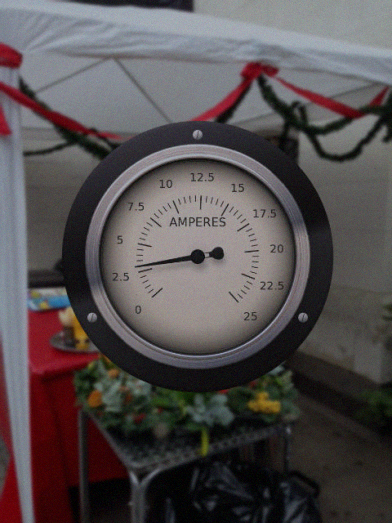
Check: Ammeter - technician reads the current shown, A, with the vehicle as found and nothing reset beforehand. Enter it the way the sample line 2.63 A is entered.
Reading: 3 A
